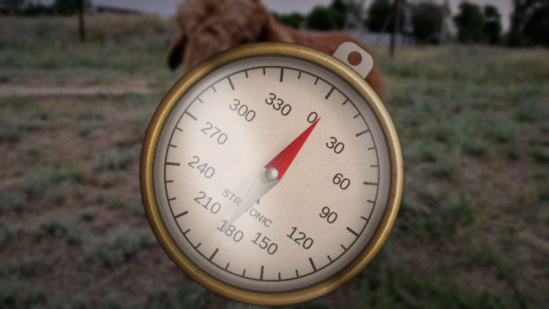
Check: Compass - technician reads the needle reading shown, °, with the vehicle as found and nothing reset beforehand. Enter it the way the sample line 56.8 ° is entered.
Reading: 5 °
